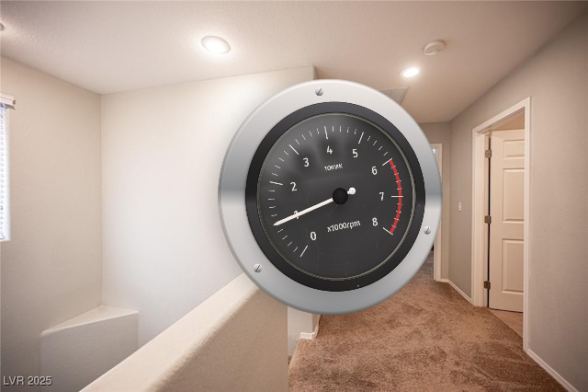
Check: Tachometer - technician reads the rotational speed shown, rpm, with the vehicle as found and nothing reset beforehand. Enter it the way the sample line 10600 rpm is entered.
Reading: 1000 rpm
